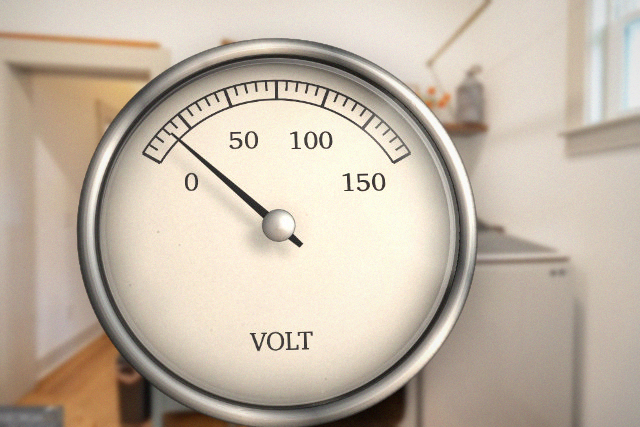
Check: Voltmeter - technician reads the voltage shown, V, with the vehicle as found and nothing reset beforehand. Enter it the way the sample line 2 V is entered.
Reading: 15 V
